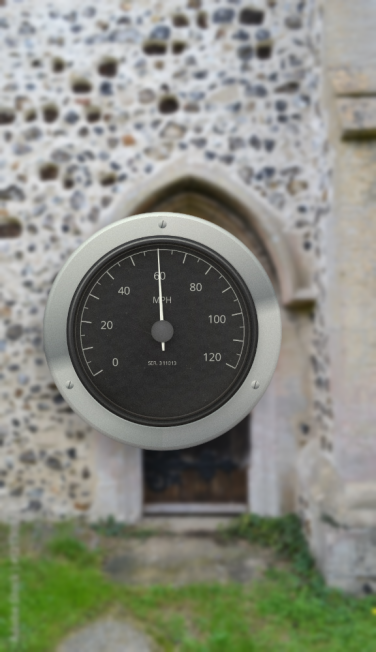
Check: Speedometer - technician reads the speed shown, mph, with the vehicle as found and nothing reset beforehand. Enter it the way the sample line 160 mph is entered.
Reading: 60 mph
